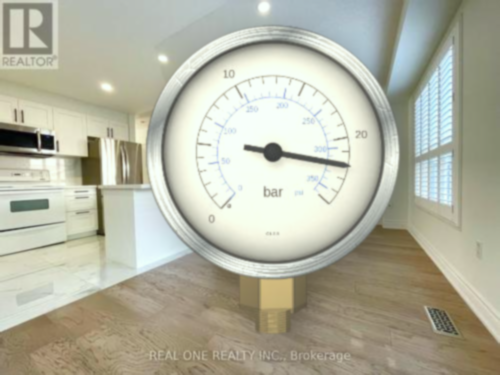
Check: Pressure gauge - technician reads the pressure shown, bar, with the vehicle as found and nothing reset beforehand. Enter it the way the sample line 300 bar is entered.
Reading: 22 bar
